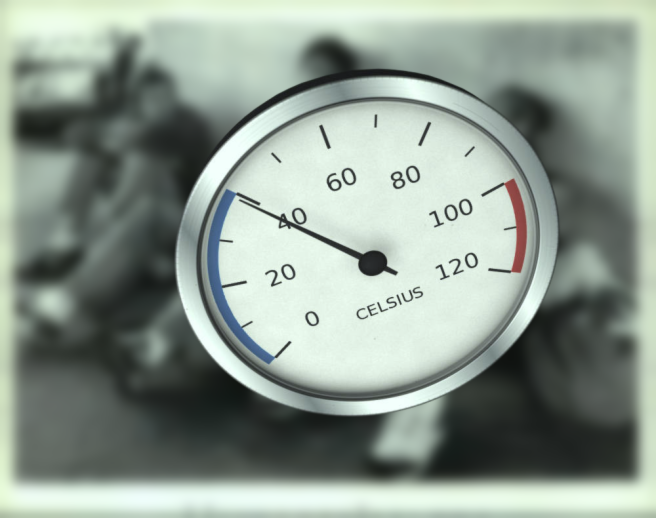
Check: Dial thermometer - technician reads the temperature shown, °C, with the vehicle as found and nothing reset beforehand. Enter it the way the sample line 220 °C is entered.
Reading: 40 °C
